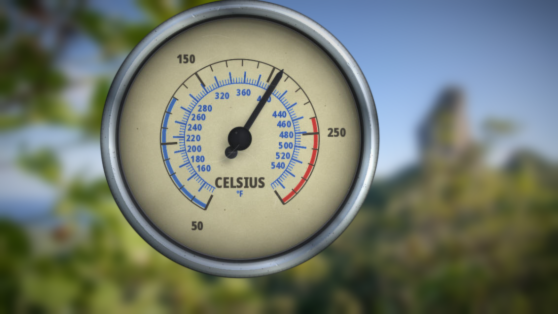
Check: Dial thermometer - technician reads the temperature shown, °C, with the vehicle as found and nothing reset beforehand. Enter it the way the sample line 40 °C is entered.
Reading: 205 °C
